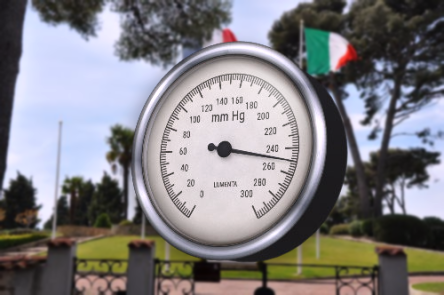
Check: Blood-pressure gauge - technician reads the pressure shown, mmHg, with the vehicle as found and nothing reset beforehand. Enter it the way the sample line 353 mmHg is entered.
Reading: 250 mmHg
